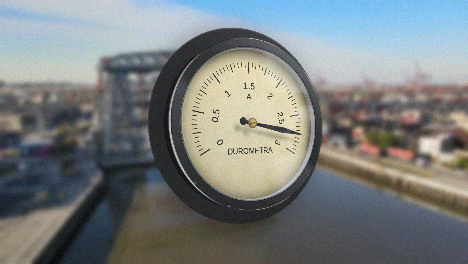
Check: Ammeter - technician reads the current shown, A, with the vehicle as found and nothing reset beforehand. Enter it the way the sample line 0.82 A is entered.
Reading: 2.75 A
